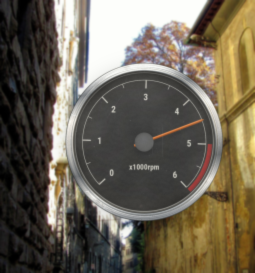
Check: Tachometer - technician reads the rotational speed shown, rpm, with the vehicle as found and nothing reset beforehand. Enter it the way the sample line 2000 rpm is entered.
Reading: 4500 rpm
